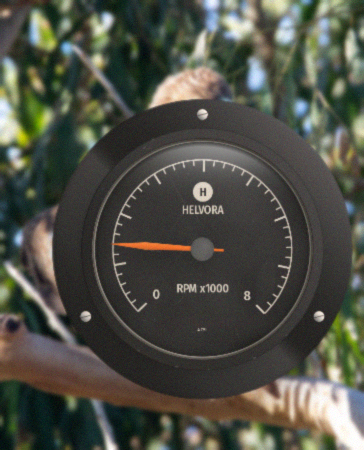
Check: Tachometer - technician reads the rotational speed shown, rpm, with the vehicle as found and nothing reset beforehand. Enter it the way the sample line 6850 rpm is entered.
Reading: 1400 rpm
